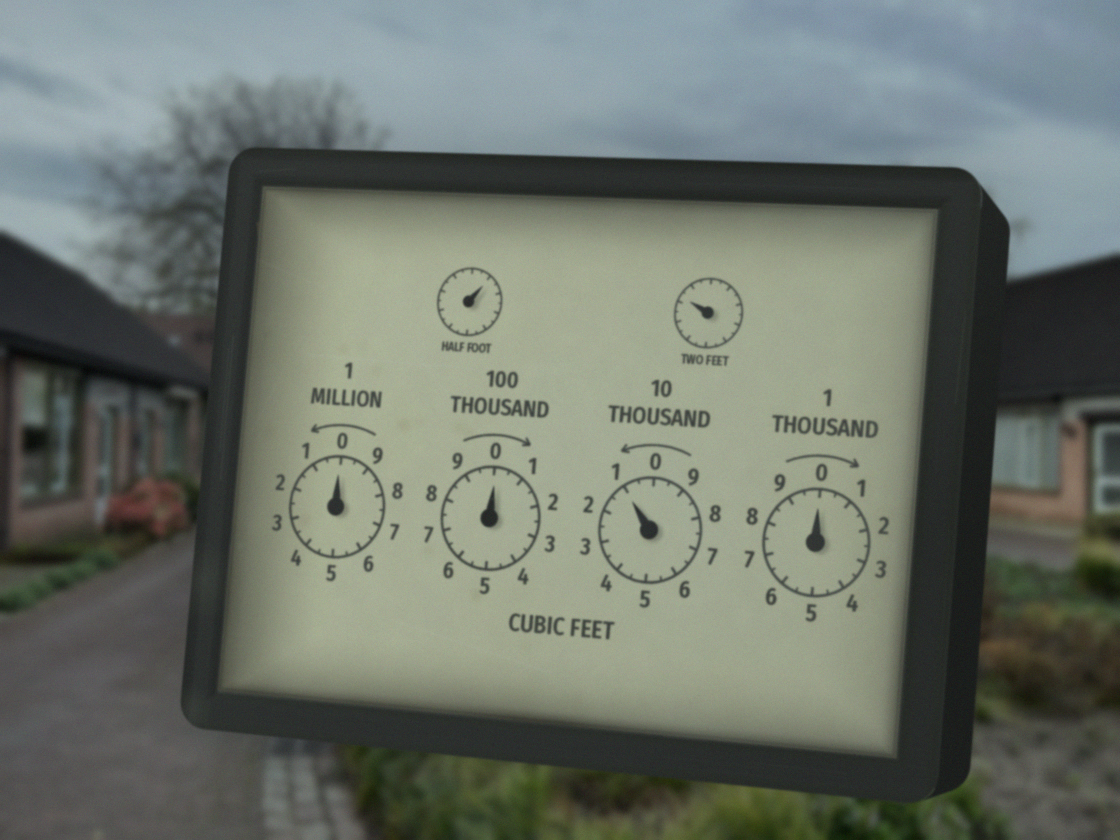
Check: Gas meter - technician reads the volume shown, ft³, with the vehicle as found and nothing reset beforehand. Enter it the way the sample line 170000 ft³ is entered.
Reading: 1000 ft³
